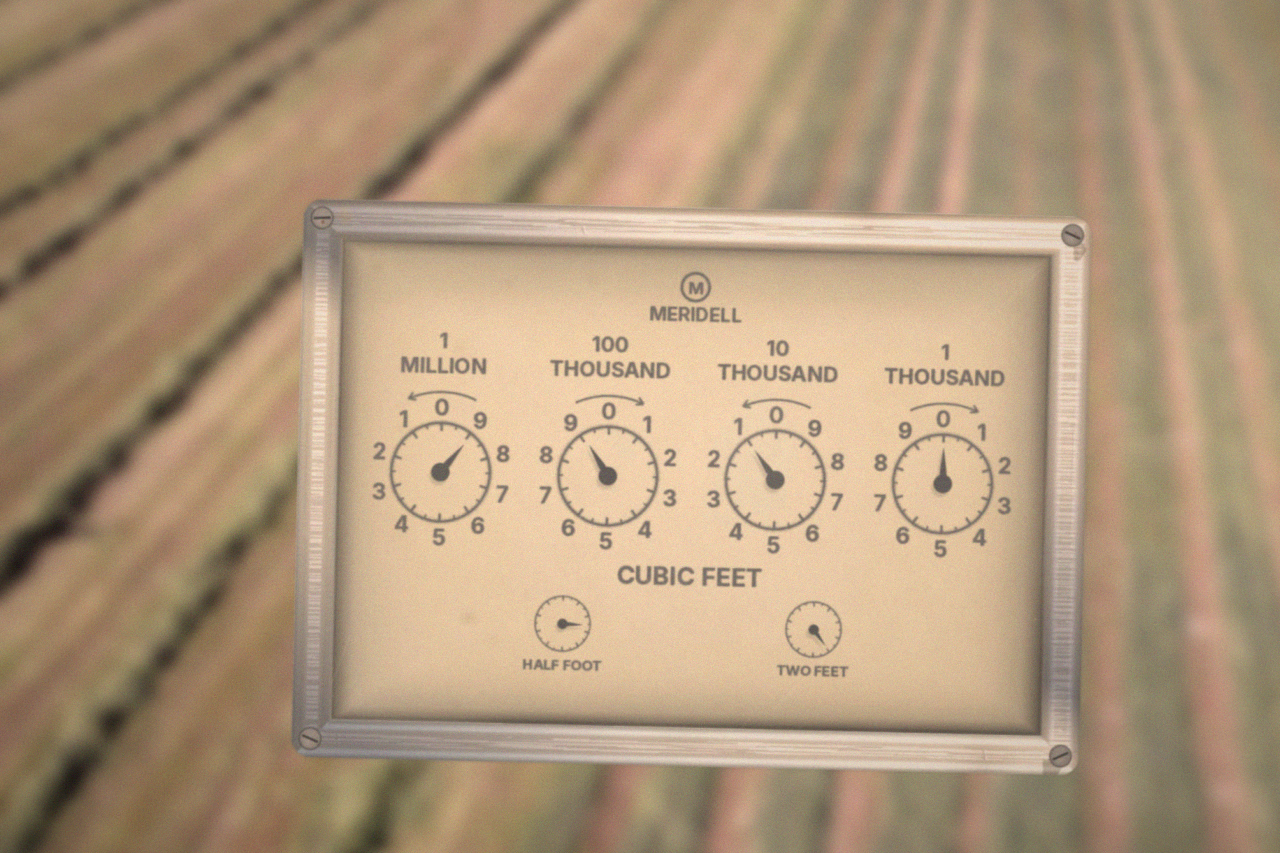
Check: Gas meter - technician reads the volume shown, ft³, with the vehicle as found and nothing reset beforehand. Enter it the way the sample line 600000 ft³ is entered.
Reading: 891000 ft³
